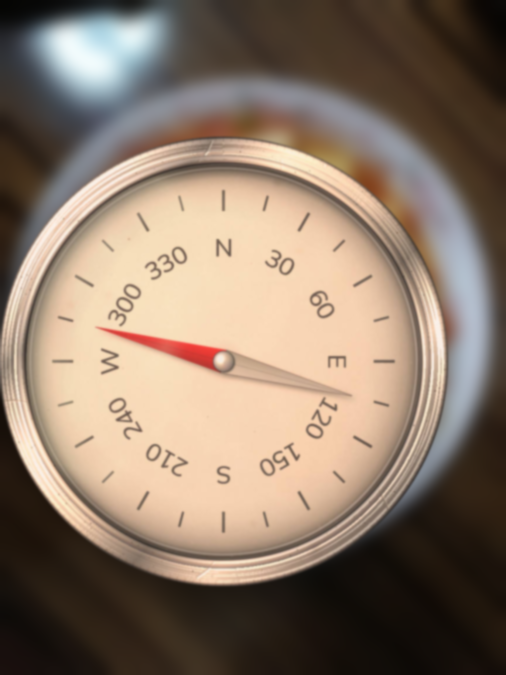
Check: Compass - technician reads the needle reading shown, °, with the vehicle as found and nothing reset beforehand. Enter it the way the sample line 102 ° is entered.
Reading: 285 °
